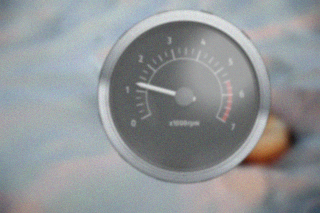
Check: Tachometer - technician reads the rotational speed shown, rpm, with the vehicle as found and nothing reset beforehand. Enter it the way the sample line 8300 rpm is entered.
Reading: 1250 rpm
